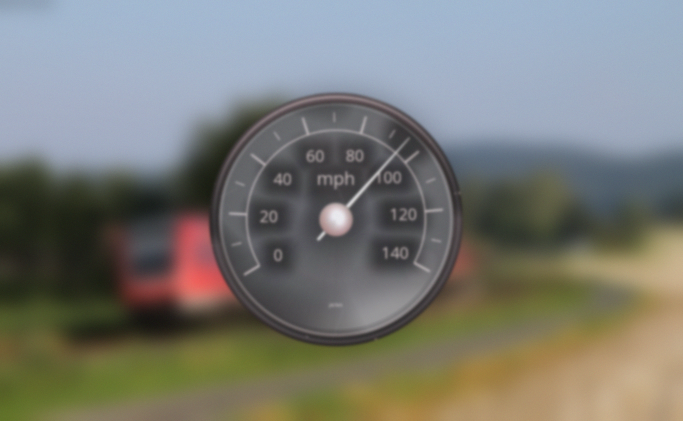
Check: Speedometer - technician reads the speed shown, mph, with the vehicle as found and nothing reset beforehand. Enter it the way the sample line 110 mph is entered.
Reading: 95 mph
